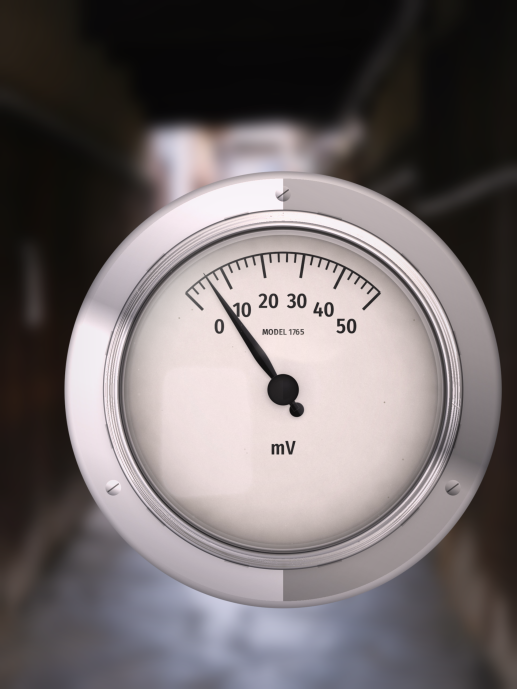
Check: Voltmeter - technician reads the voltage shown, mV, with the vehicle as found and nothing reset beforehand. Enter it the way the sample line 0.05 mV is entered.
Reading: 6 mV
